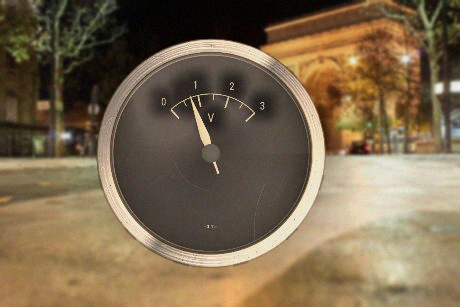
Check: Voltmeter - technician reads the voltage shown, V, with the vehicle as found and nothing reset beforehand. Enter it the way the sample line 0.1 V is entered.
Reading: 0.75 V
